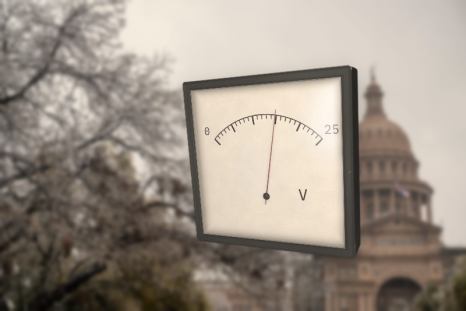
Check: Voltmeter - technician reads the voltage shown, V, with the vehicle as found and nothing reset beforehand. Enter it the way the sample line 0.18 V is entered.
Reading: 15 V
